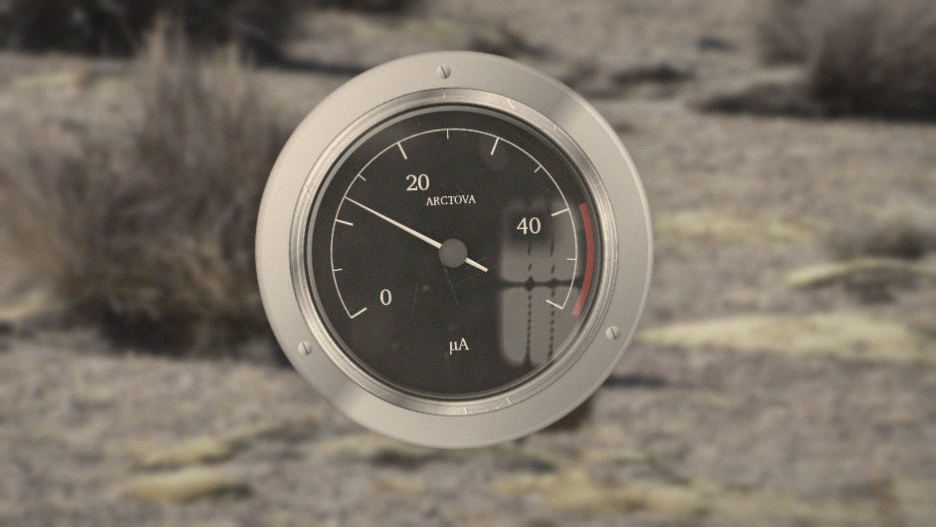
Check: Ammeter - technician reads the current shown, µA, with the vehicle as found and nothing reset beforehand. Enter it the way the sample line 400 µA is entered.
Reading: 12.5 µA
